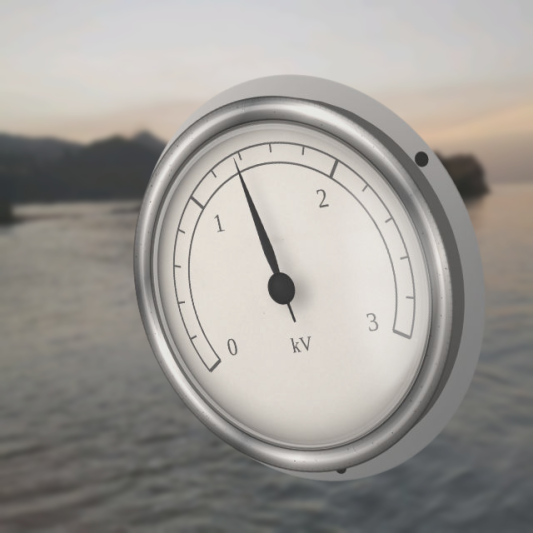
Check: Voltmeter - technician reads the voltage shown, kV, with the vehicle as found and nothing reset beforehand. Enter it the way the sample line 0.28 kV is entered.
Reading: 1.4 kV
